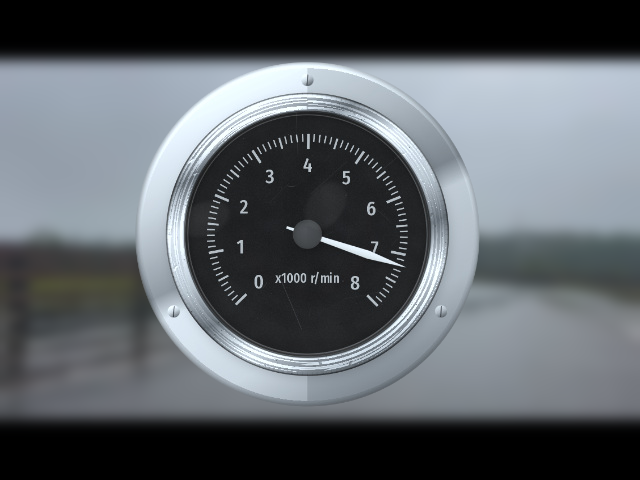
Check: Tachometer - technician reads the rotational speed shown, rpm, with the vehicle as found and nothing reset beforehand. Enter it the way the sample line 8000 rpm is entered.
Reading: 7200 rpm
